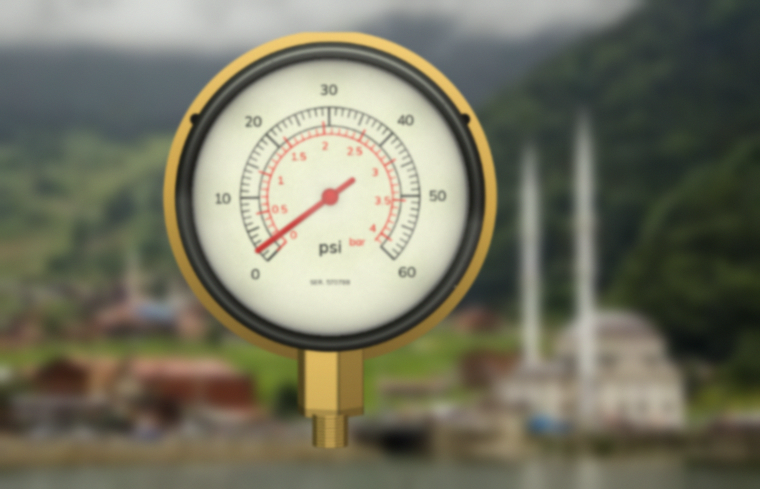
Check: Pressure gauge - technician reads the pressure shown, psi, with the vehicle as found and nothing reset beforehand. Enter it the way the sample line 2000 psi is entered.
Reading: 2 psi
